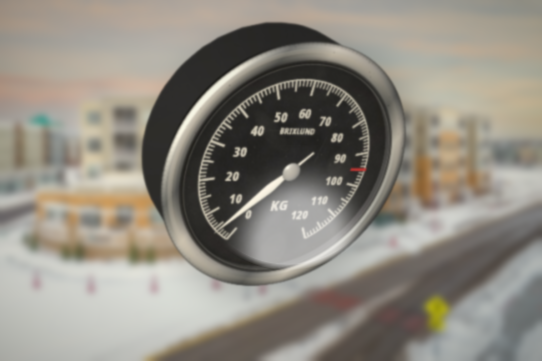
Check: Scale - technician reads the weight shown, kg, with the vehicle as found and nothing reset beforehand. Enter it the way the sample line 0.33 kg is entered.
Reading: 5 kg
